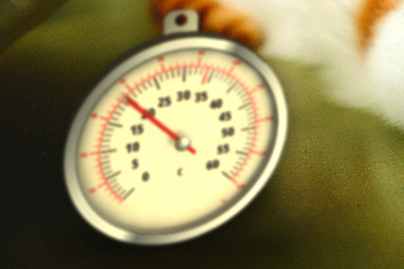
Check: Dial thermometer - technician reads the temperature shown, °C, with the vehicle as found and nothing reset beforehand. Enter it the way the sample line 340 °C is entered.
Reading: 20 °C
